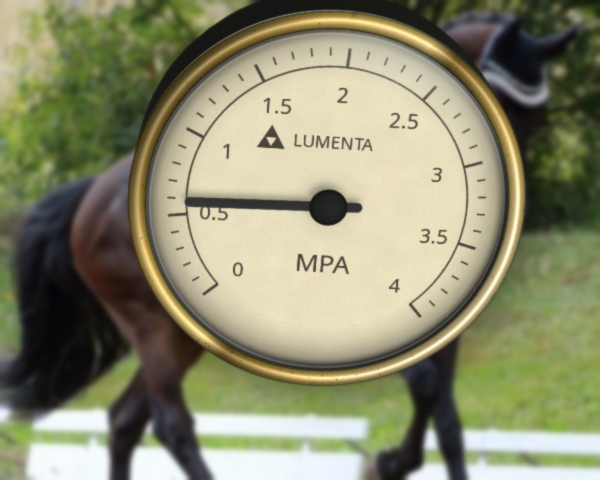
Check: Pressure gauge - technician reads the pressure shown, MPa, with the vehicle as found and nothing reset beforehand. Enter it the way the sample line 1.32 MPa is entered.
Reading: 0.6 MPa
